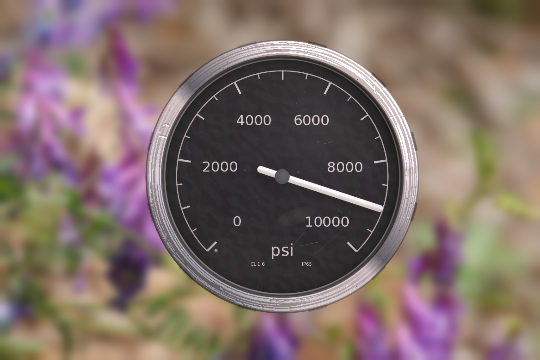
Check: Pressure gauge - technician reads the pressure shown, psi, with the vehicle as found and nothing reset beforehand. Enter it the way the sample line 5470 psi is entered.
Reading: 9000 psi
